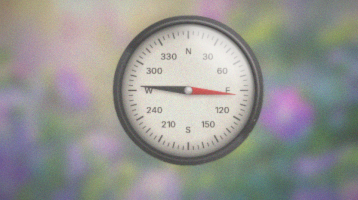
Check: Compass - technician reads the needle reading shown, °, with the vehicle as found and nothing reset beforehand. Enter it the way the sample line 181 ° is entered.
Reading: 95 °
